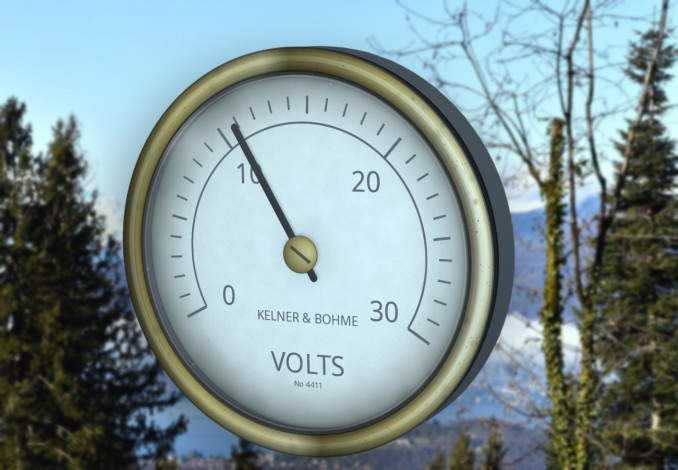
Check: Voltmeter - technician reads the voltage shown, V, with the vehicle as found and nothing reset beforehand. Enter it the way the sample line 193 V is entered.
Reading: 11 V
